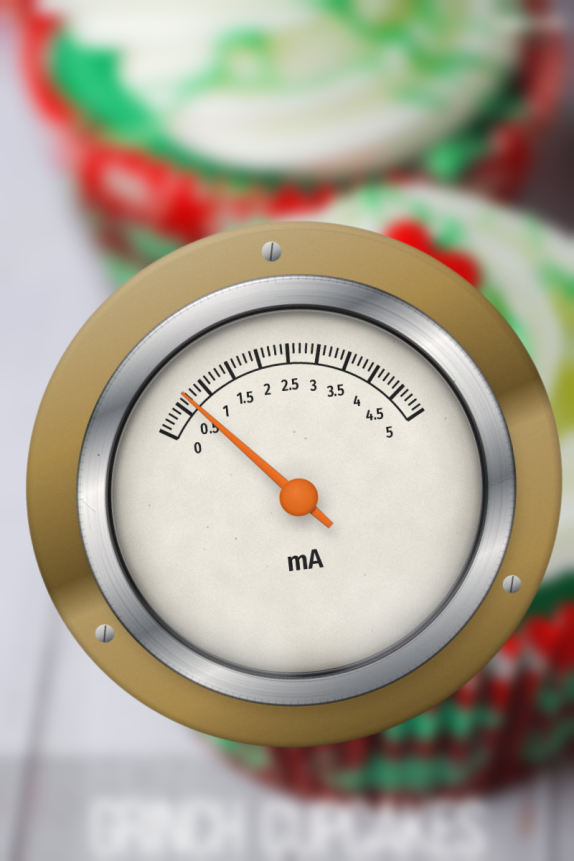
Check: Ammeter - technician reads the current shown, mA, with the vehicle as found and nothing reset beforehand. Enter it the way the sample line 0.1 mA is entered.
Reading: 0.7 mA
